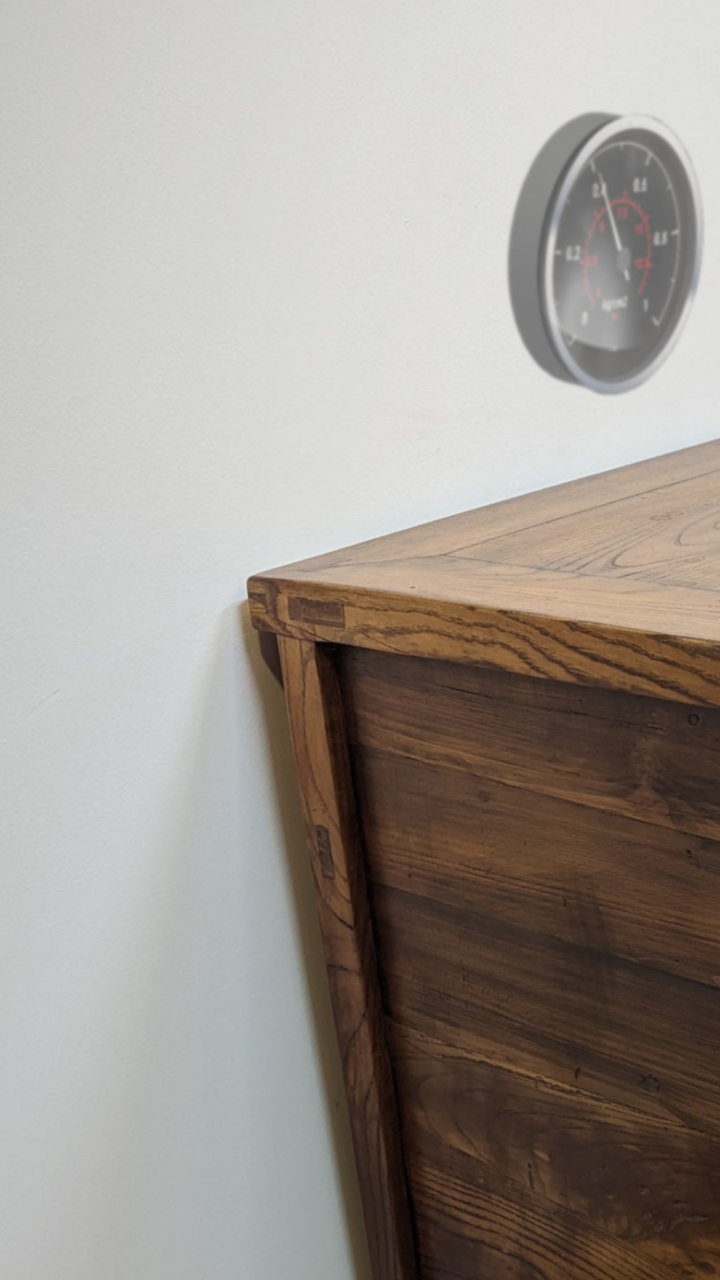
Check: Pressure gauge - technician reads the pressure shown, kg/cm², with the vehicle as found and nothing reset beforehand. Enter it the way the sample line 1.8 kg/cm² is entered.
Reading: 0.4 kg/cm²
